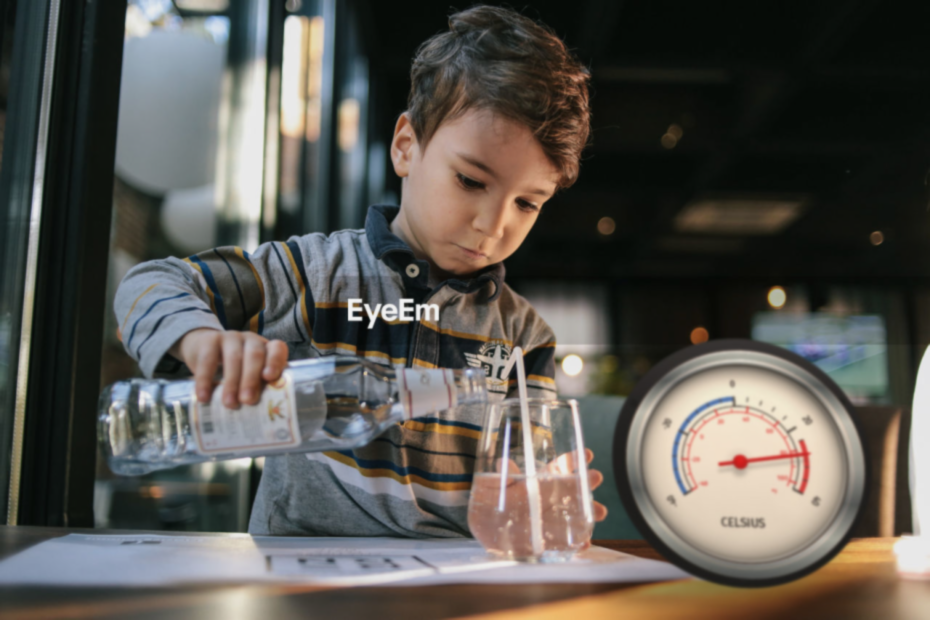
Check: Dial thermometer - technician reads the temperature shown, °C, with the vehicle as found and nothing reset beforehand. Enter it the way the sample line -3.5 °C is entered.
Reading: 28 °C
